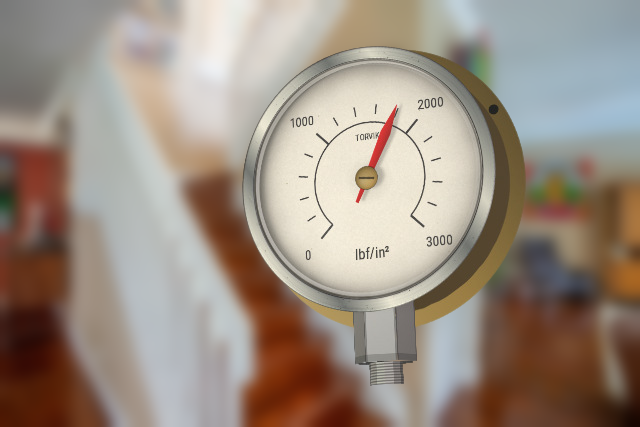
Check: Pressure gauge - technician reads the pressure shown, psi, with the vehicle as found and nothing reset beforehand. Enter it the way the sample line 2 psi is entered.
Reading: 1800 psi
